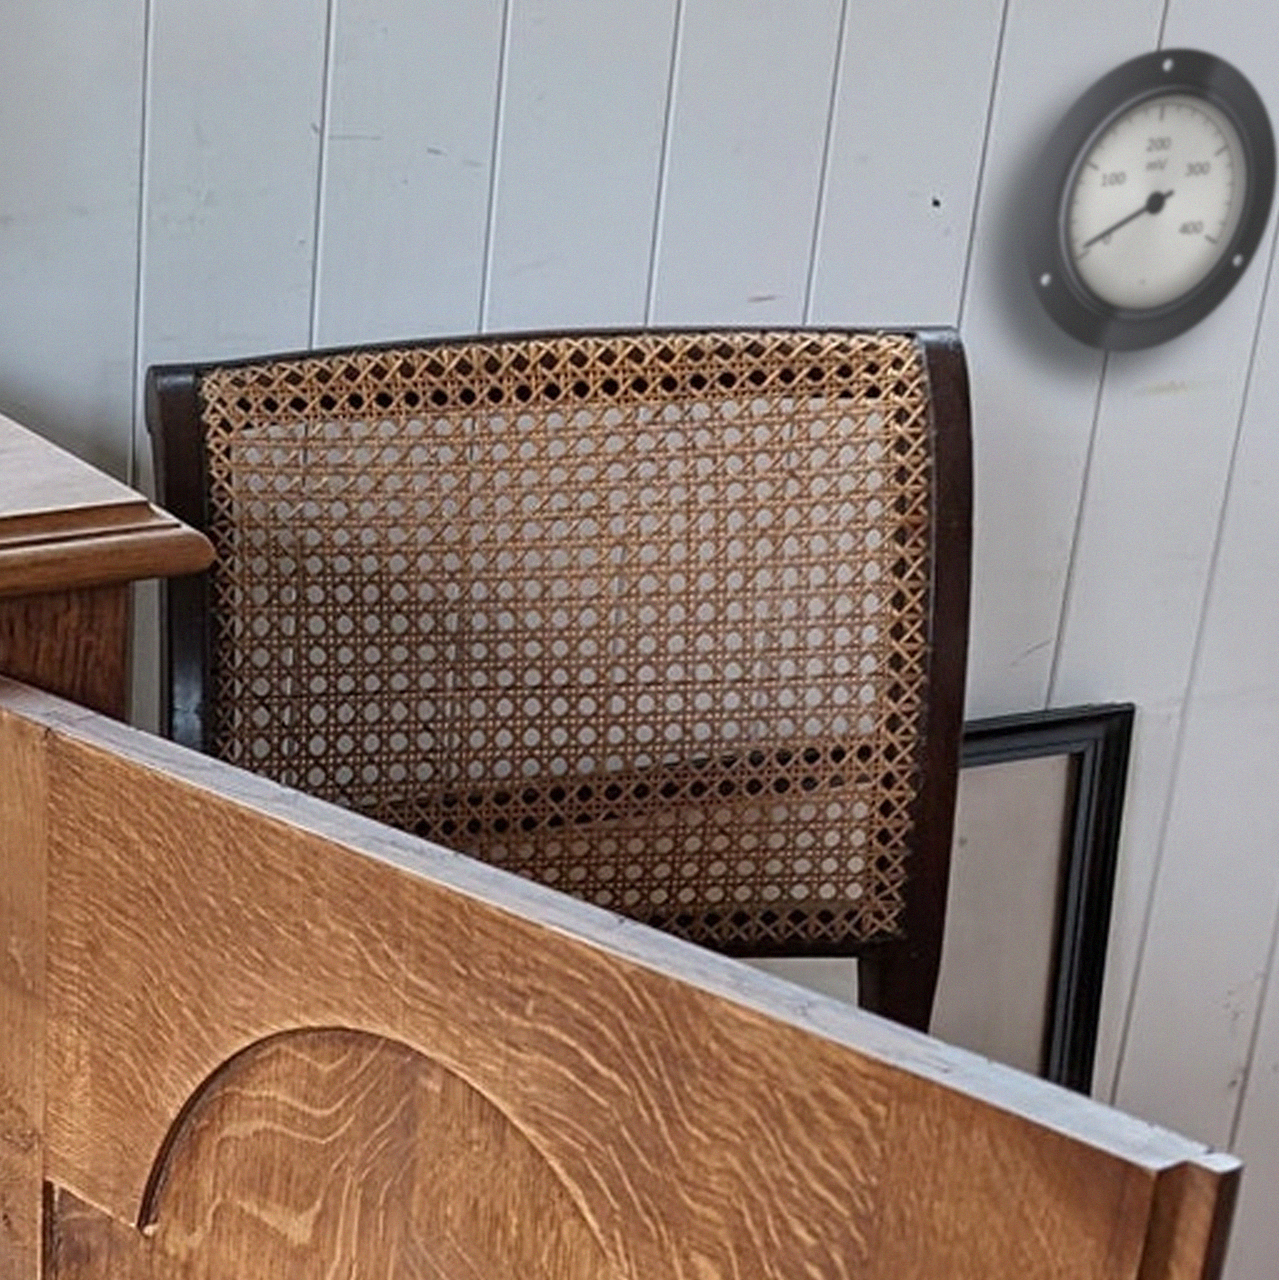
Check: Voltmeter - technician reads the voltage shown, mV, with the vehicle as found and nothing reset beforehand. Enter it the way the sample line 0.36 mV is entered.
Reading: 10 mV
